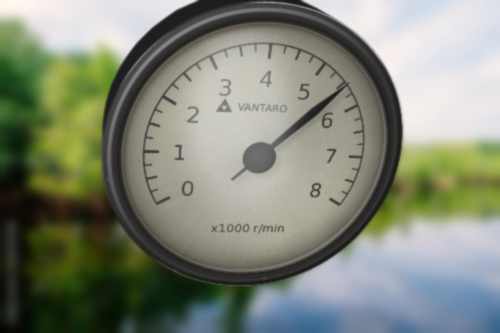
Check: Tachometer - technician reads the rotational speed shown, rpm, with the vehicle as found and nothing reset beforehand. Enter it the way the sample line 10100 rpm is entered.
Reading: 5500 rpm
